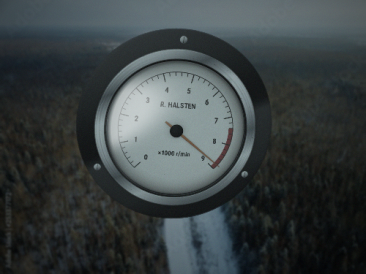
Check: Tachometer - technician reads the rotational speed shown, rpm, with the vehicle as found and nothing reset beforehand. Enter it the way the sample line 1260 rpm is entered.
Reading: 8800 rpm
